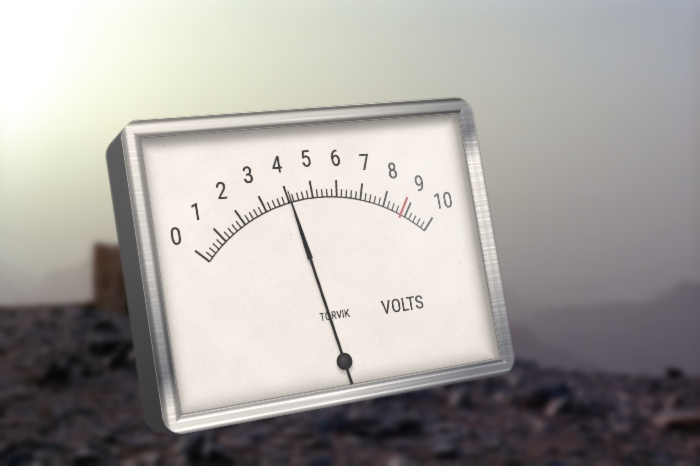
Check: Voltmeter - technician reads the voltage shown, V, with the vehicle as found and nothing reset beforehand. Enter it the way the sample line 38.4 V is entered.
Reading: 4 V
